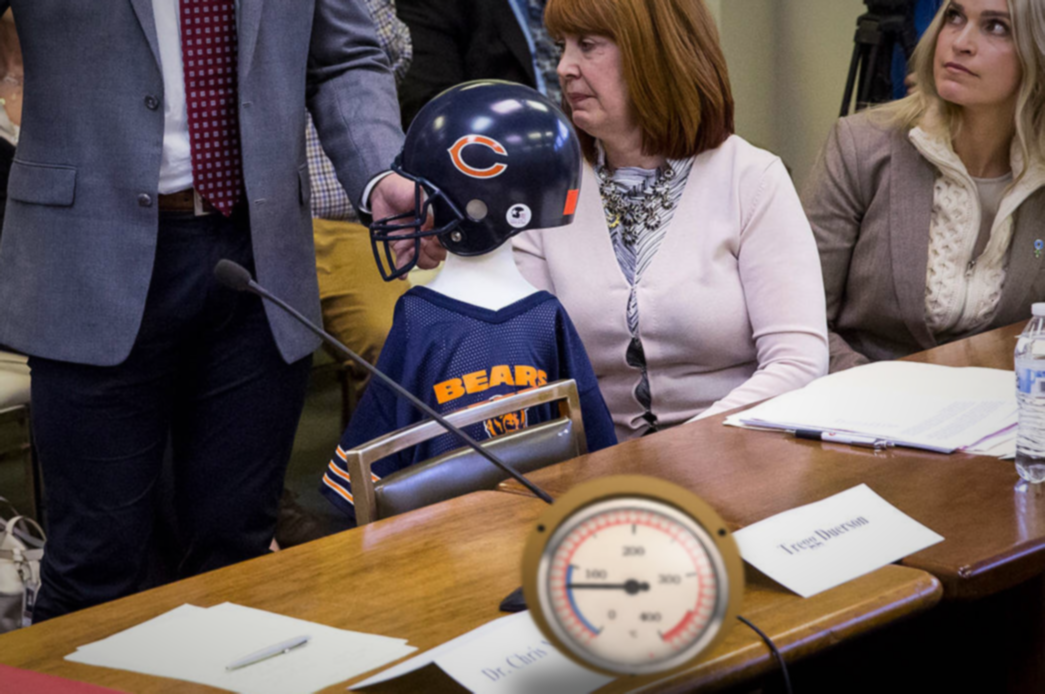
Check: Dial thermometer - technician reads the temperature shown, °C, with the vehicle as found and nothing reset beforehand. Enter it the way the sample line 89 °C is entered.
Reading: 75 °C
